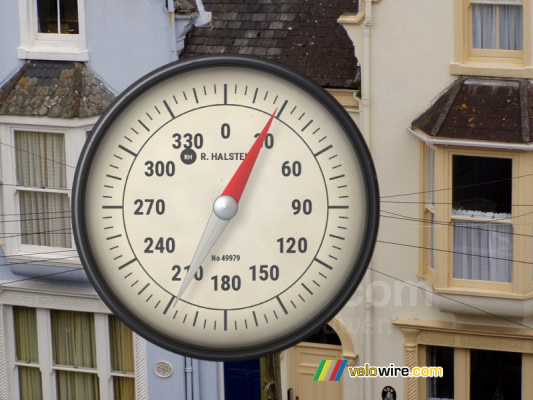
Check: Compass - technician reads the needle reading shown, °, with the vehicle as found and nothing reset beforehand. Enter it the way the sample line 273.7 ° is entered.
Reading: 27.5 °
